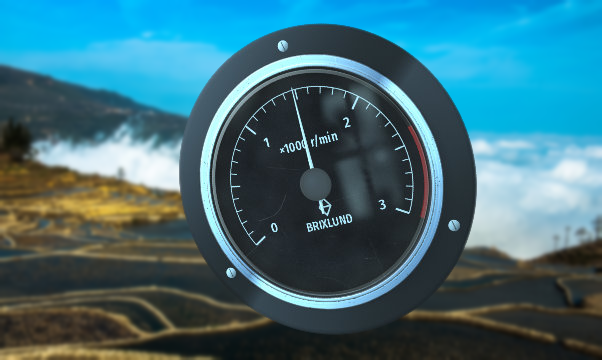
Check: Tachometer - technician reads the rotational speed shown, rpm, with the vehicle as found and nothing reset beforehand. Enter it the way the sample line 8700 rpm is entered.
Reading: 1500 rpm
